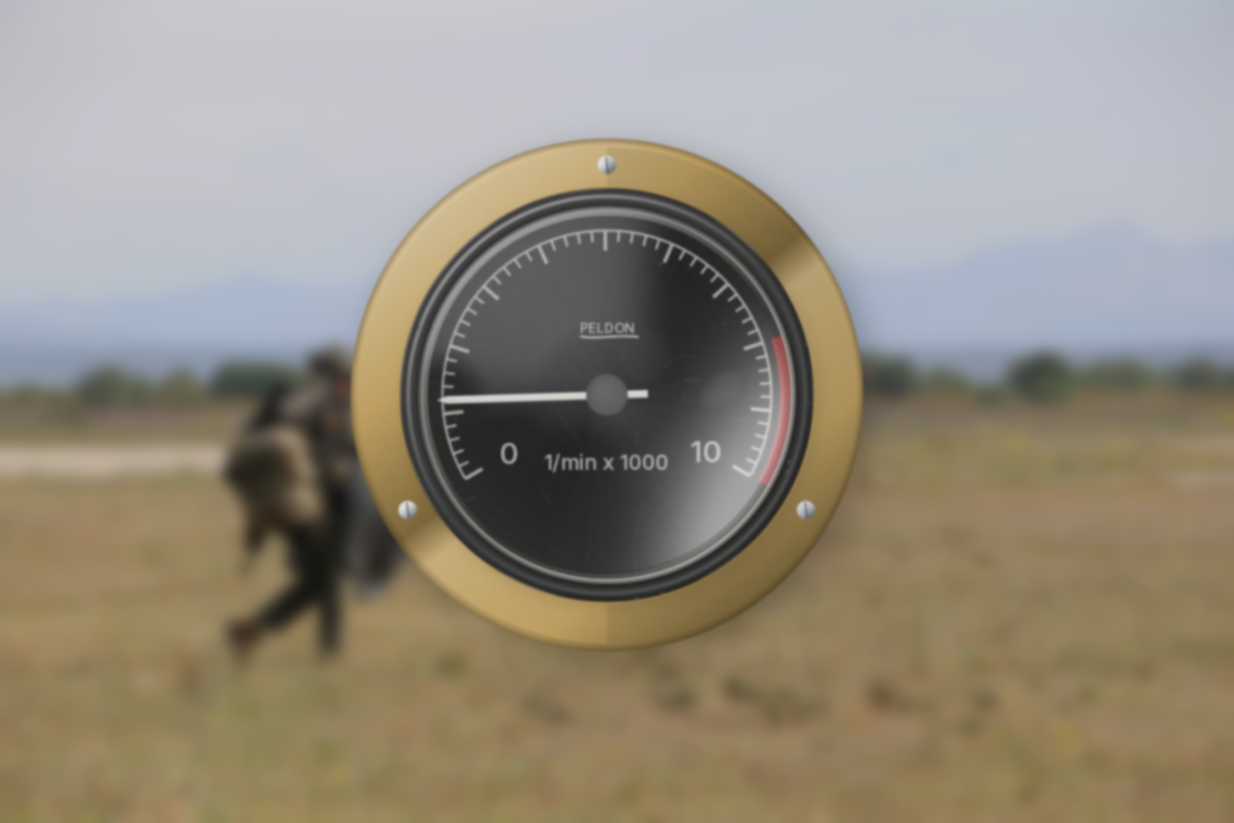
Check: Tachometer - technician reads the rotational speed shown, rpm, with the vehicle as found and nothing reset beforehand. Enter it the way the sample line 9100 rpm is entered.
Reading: 1200 rpm
